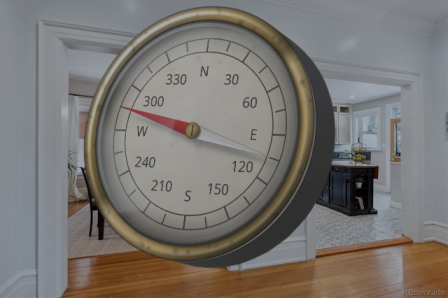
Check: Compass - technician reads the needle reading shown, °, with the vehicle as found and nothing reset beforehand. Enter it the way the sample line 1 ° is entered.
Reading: 285 °
